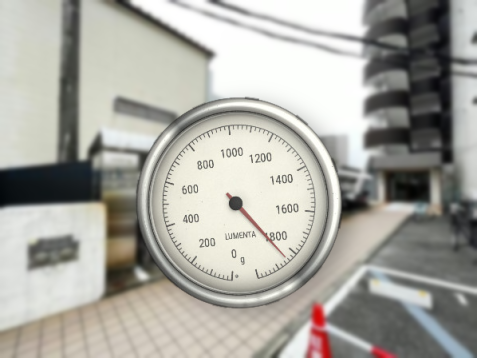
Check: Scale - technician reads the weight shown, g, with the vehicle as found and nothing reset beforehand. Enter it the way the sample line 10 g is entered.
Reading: 1840 g
